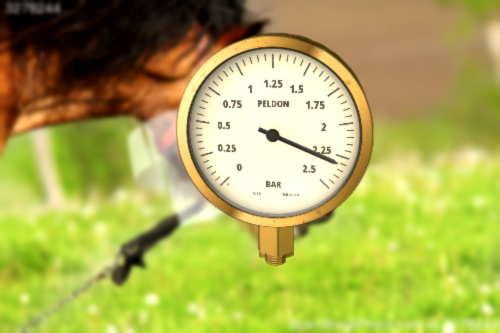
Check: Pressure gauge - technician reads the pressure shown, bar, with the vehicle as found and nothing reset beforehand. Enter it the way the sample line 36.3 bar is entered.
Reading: 2.3 bar
